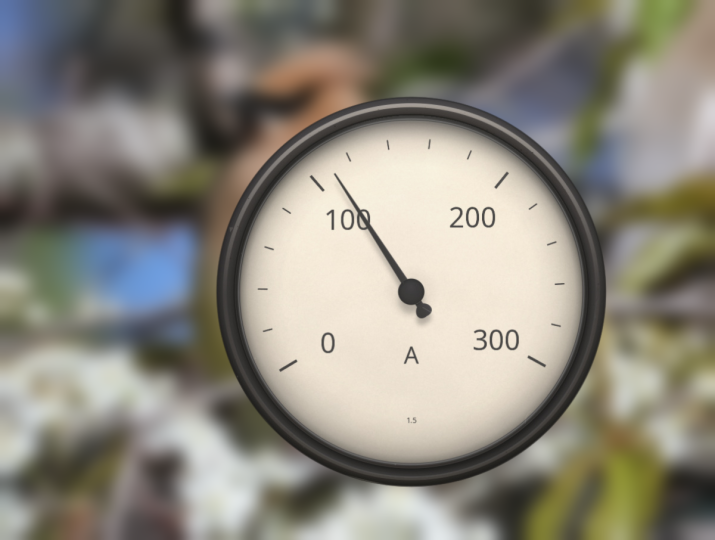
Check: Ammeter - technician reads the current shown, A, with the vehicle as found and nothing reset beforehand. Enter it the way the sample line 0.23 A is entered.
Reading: 110 A
